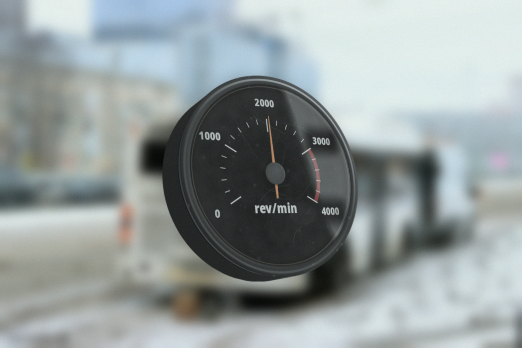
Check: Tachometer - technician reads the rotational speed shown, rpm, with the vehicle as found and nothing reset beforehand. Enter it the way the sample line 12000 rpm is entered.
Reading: 2000 rpm
